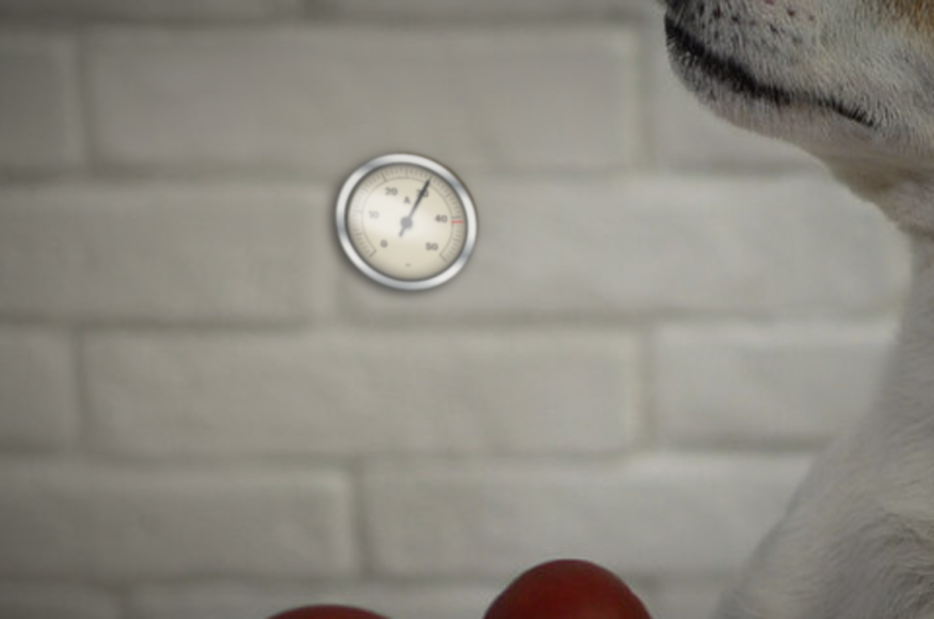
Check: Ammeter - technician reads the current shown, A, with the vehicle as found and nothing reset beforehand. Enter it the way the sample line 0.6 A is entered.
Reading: 30 A
